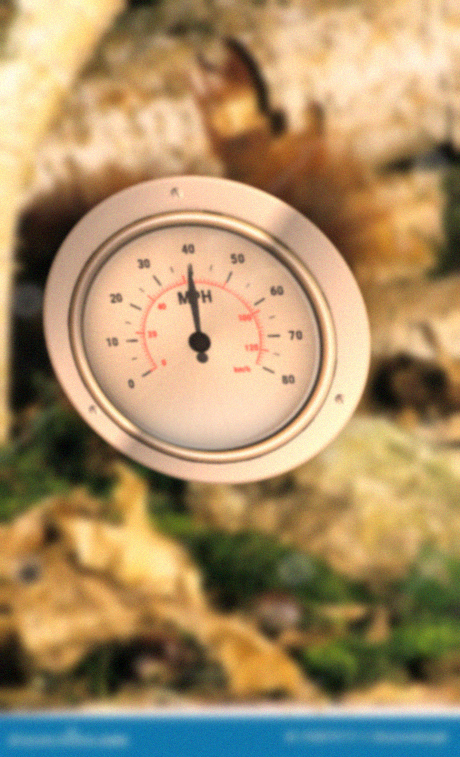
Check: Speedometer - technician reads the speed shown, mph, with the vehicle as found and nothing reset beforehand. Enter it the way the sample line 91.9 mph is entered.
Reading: 40 mph
